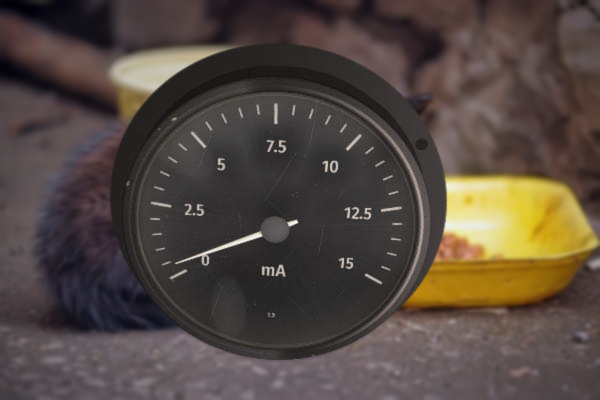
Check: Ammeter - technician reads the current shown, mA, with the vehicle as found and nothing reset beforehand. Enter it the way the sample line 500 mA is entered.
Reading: 0.5 mA
